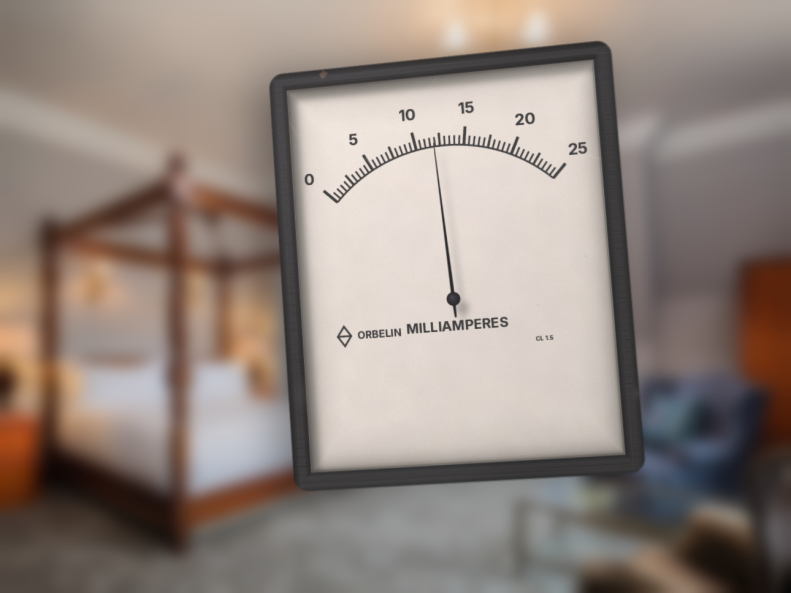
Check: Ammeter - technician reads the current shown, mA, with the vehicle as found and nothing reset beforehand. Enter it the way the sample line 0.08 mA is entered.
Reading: 12 mA
